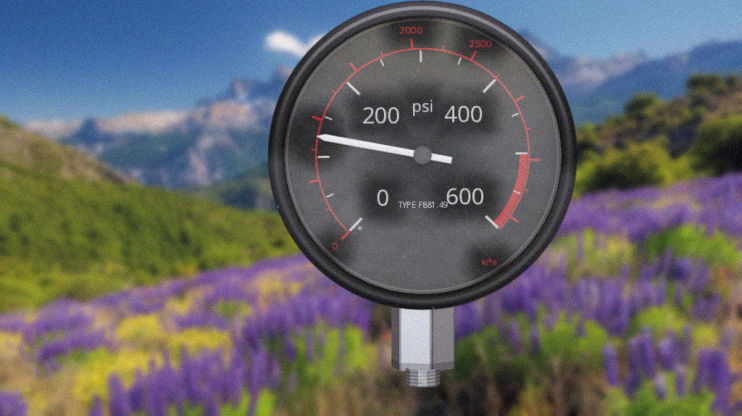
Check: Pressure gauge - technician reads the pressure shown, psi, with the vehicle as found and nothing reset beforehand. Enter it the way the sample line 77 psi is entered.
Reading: 125 psi
